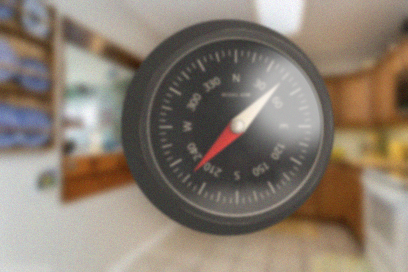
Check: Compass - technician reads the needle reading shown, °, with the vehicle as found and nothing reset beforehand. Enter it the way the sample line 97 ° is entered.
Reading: 225 °
